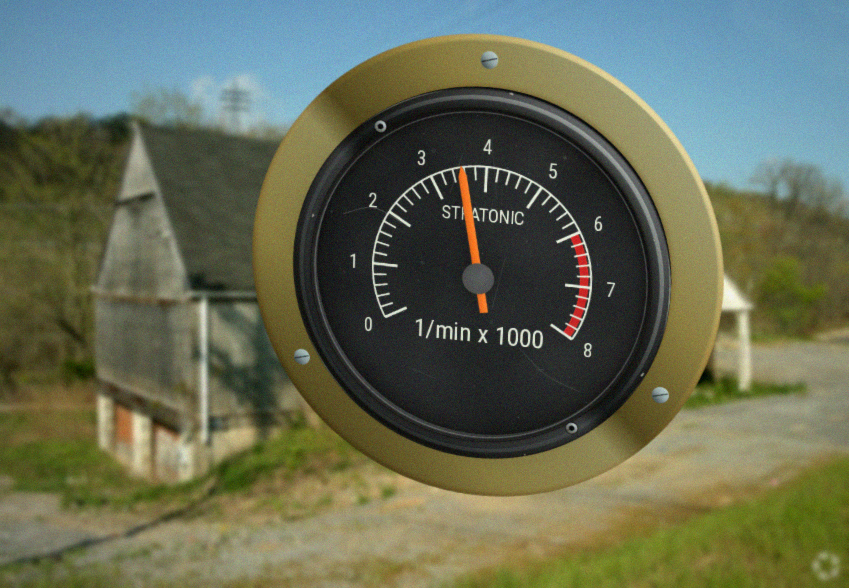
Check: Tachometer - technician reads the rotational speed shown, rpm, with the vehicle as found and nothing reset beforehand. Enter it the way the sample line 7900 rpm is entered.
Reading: 3600 rpm
